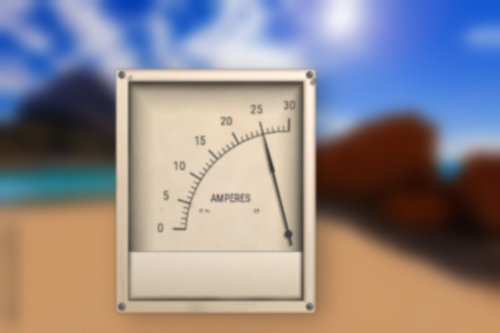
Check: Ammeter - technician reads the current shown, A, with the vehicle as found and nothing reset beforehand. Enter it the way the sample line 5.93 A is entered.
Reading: 25 A
